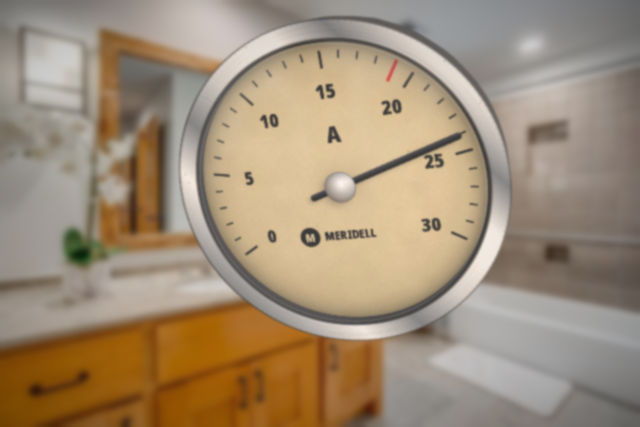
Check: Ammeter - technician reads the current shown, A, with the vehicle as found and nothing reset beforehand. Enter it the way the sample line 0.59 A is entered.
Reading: 24 A
